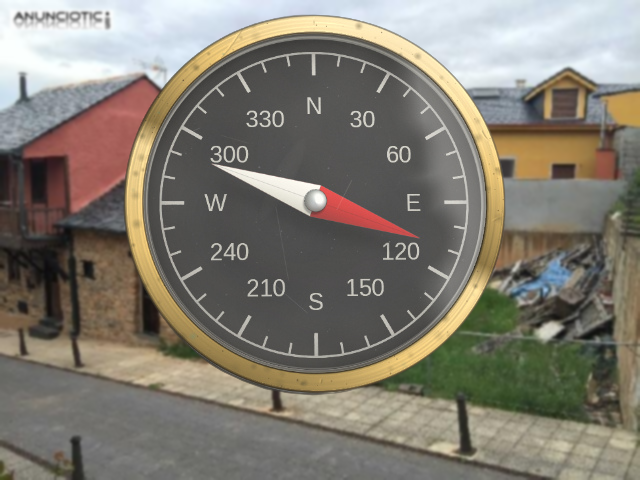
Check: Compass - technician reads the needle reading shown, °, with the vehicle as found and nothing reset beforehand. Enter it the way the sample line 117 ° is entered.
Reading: 110 °
